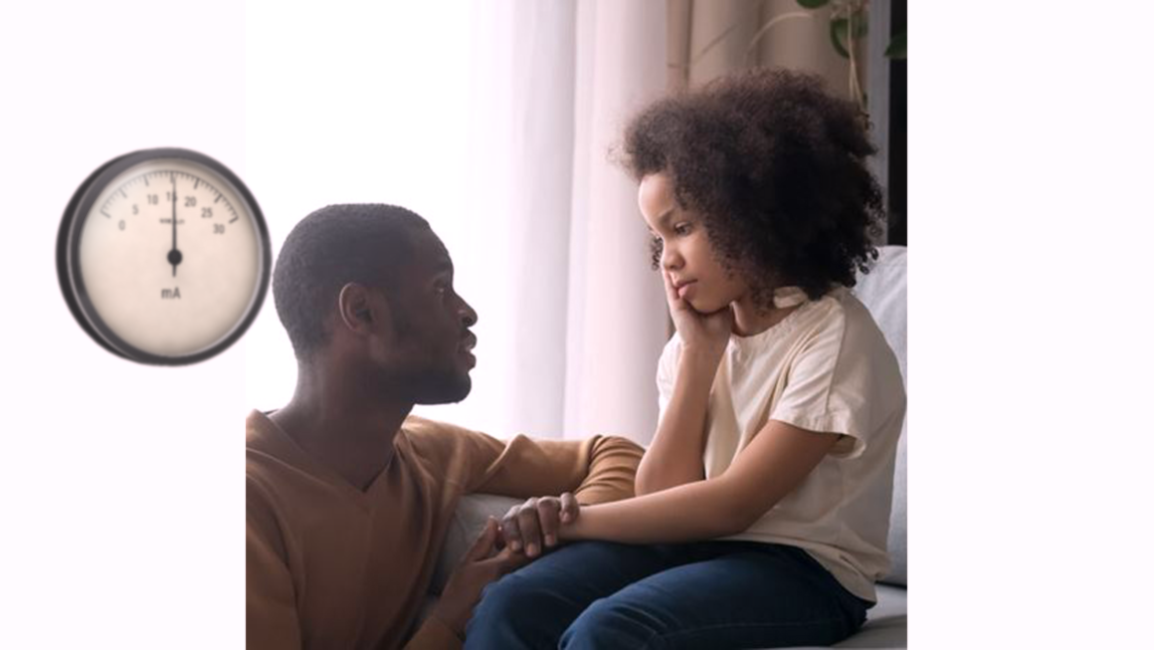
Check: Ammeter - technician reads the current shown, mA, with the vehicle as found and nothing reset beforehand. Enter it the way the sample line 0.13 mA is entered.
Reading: 15 mA
